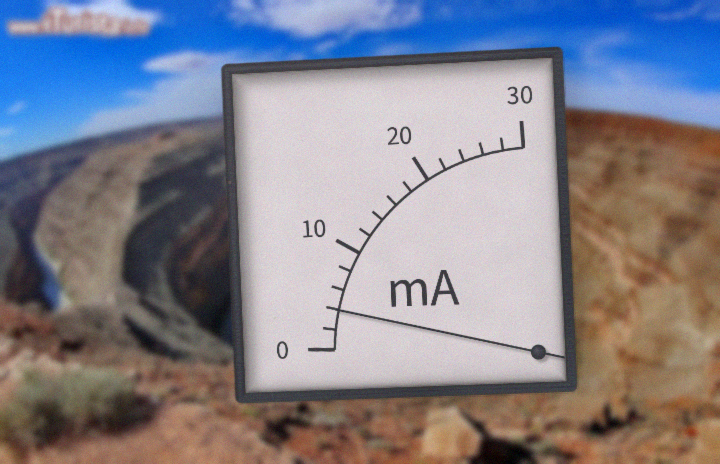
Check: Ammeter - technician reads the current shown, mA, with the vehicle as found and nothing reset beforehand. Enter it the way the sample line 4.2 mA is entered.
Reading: 4 mA
